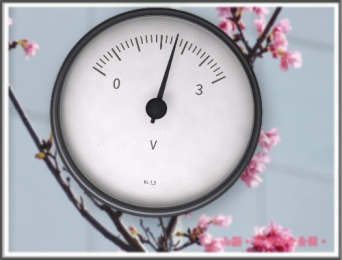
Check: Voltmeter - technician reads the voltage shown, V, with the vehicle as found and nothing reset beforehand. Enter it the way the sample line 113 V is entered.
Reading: 1.8 V
